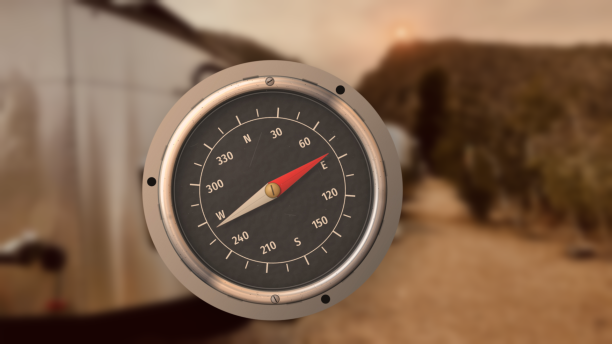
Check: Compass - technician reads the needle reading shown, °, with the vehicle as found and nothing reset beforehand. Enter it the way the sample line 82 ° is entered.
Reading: 82.5 °
